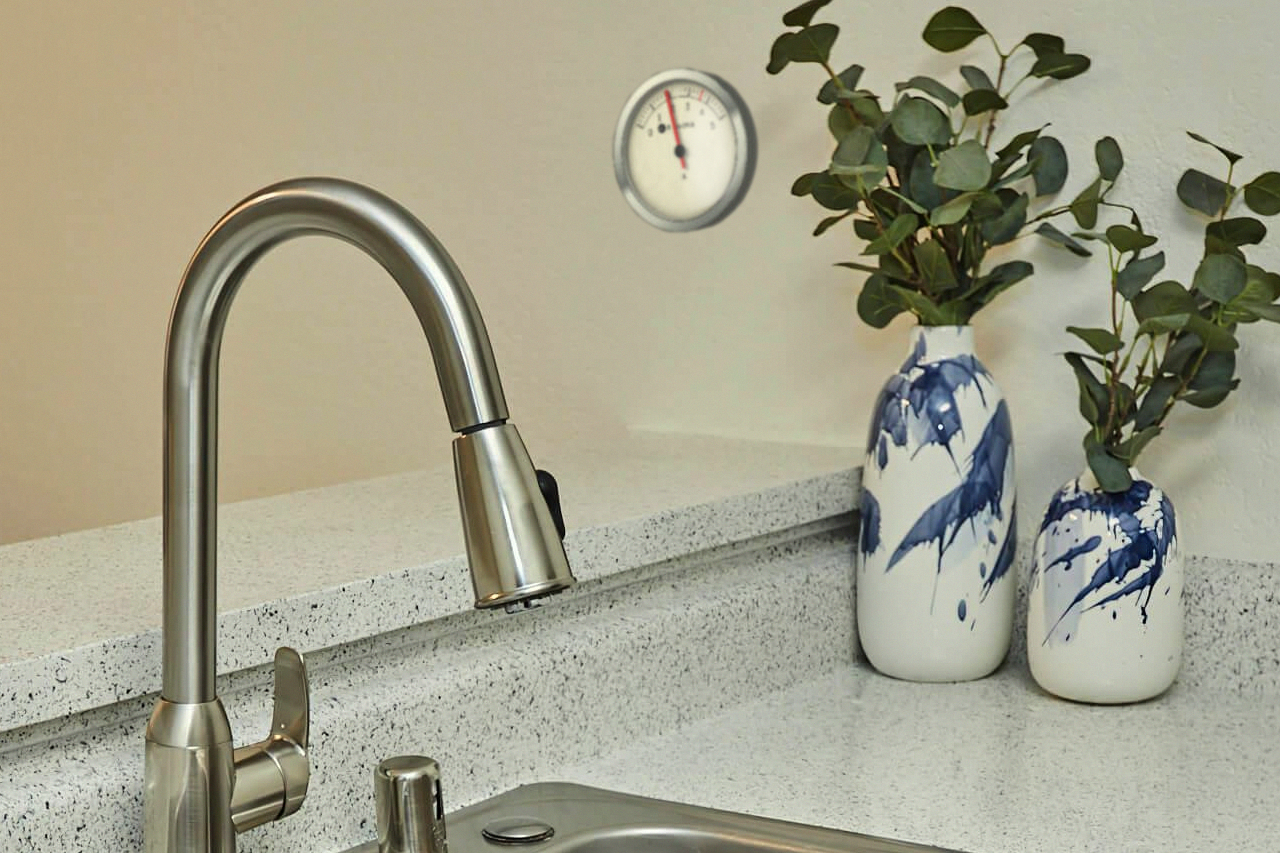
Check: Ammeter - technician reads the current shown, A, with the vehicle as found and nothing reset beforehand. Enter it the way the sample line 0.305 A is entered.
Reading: 2 A
